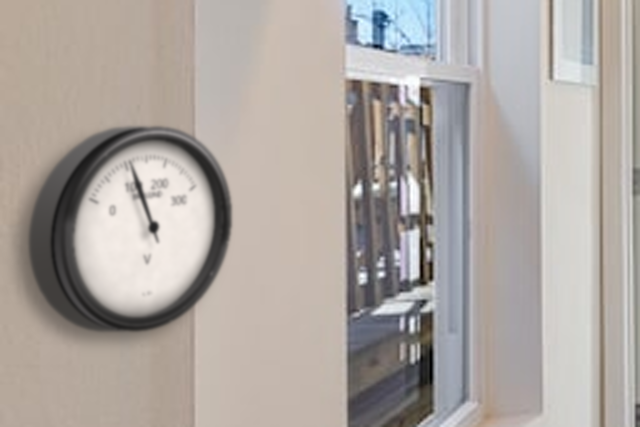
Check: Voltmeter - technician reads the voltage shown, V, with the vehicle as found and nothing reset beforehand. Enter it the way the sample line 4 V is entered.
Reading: 100 V
